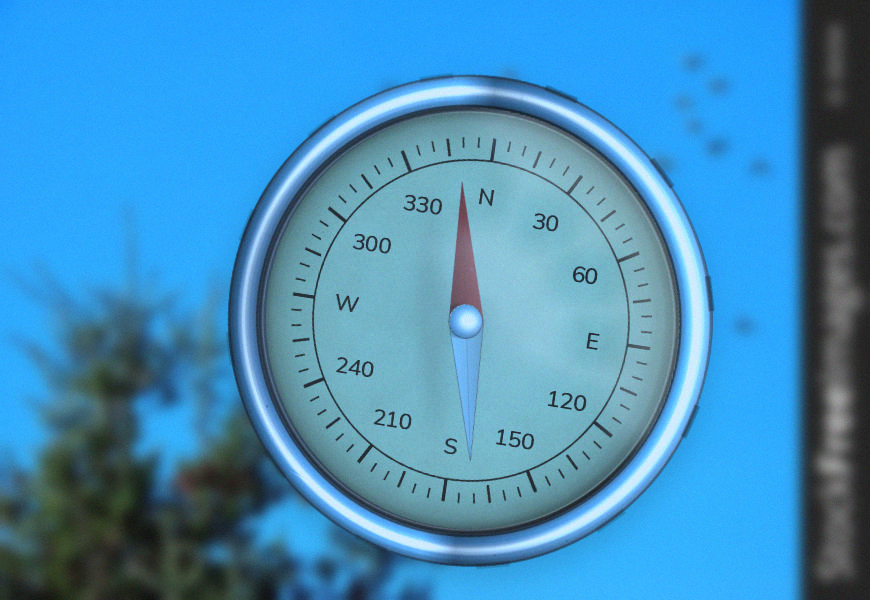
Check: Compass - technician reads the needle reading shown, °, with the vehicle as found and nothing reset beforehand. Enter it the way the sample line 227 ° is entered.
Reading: 350 °
